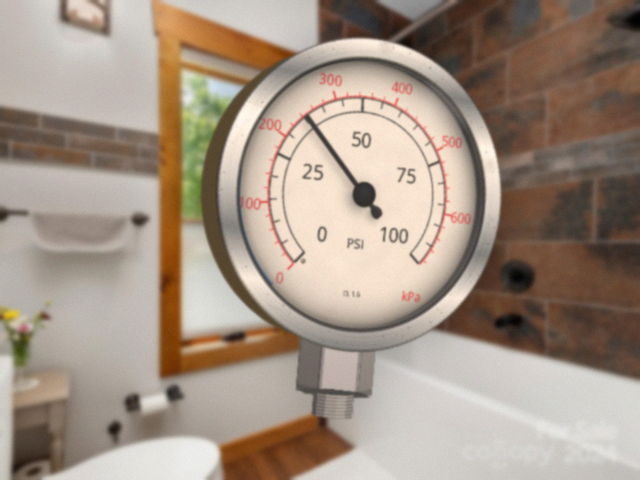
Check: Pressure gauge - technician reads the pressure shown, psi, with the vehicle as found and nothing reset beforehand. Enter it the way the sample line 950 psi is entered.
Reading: 35 psi
